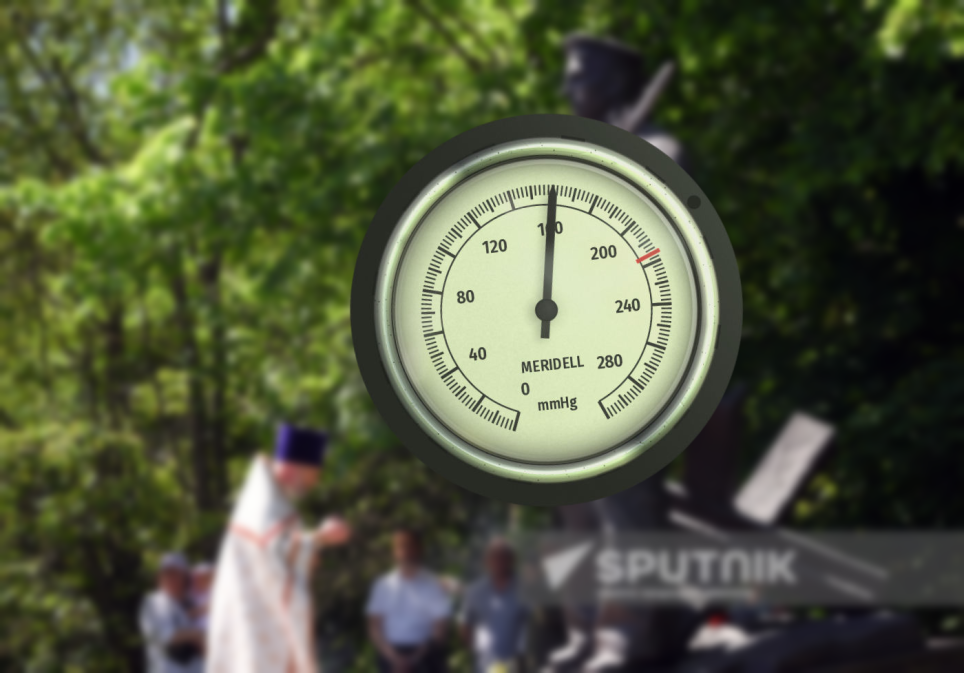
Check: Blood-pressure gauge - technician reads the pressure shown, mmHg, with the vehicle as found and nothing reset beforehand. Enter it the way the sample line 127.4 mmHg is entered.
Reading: 160 mmHg
